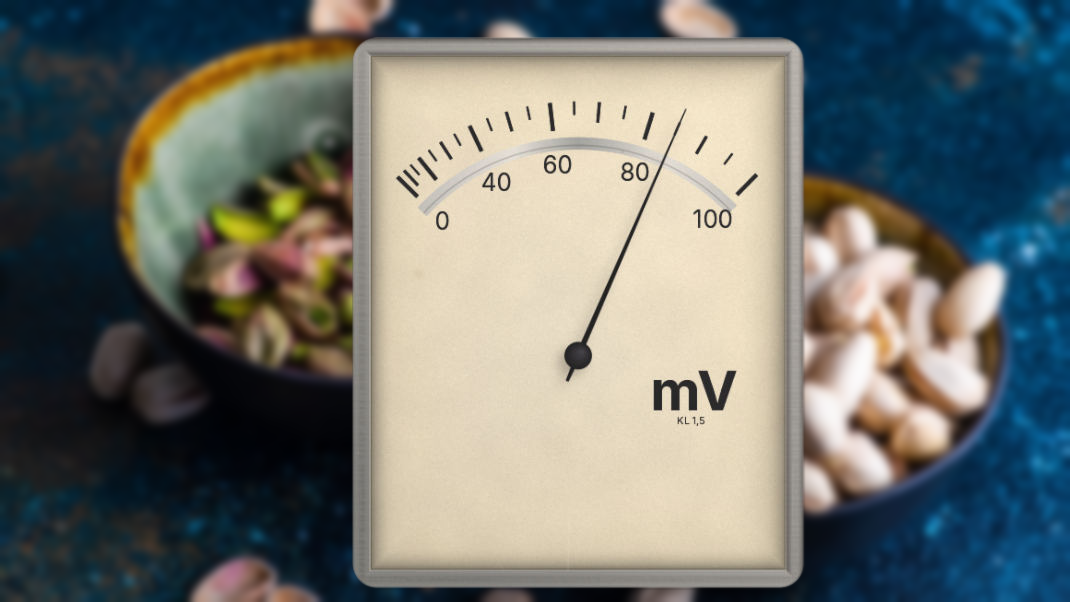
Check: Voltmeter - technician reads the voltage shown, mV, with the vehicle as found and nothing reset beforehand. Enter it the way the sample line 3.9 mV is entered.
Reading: 85 mV
